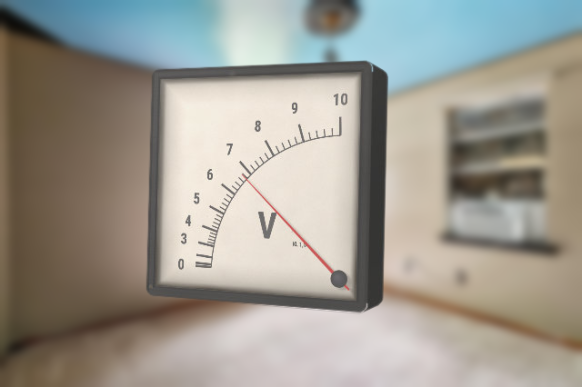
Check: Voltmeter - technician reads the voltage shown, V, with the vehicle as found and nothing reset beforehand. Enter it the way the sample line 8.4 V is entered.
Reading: 6.8 V
